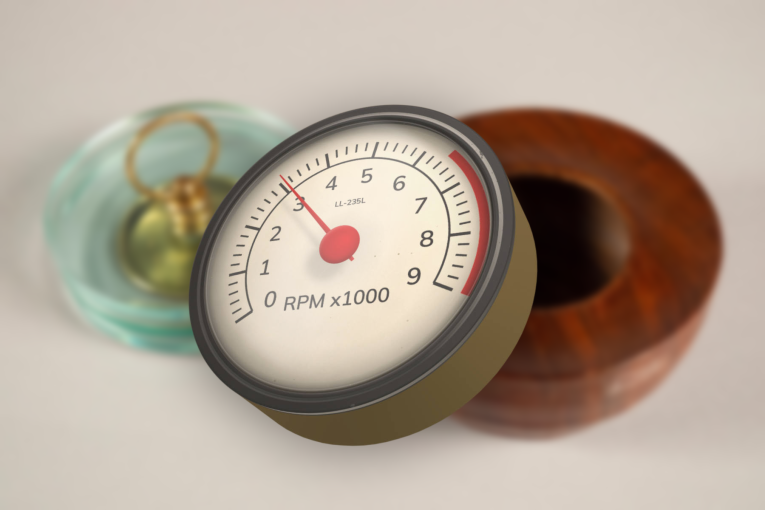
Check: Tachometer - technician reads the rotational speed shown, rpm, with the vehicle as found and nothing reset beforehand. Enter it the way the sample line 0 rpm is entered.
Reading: 3100 rpm
